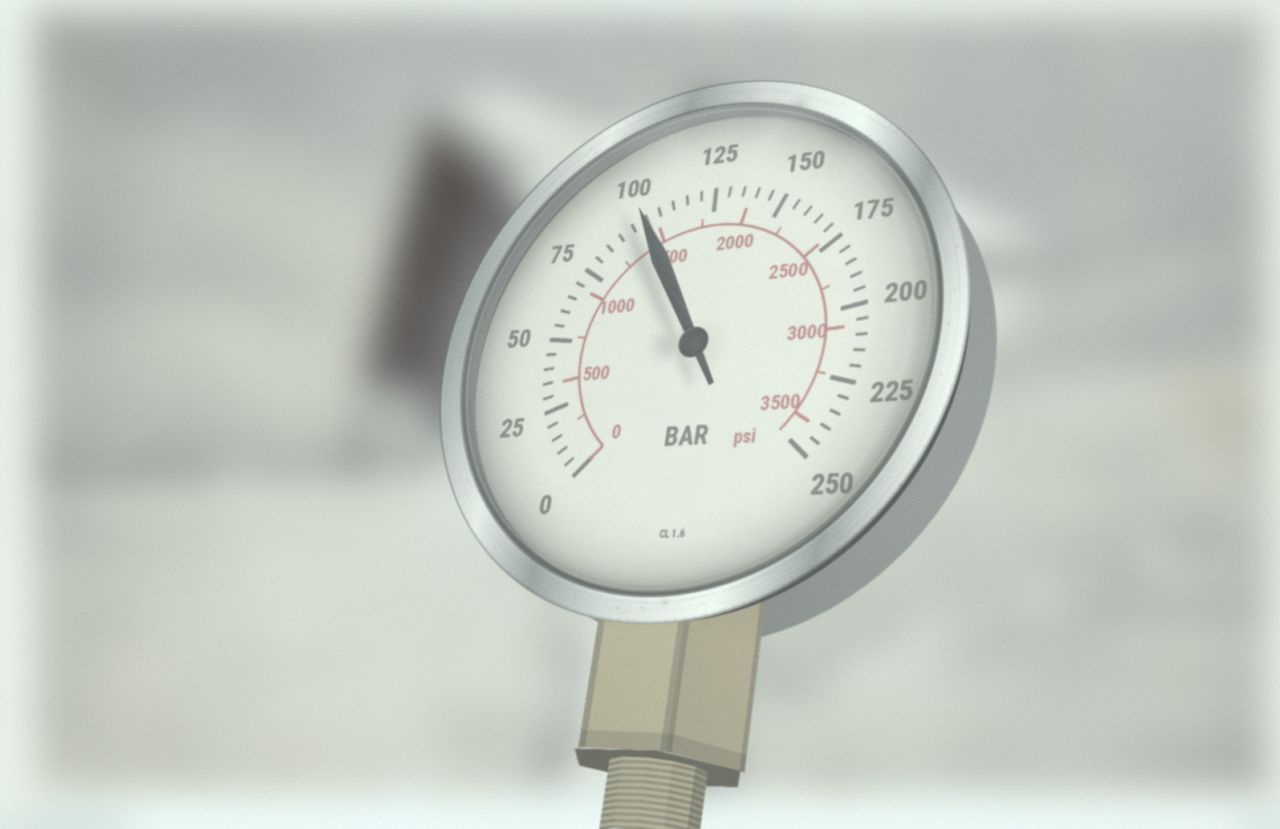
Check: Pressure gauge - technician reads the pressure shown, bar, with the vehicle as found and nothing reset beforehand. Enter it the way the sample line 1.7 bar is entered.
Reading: 100 bar
